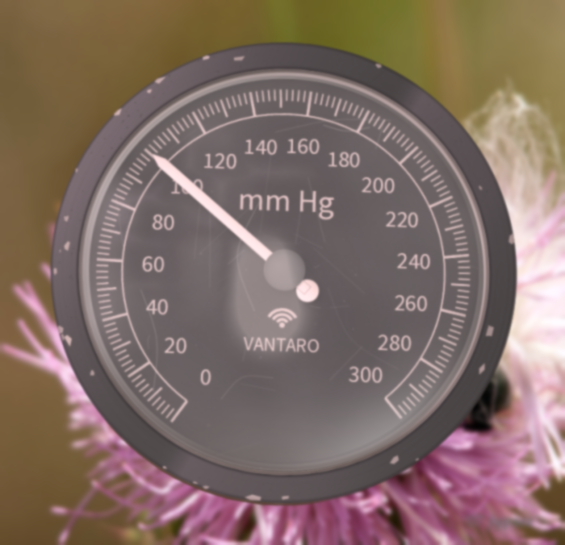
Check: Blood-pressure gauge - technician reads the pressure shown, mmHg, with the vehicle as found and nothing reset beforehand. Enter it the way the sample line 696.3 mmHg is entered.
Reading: 100 mmHg
